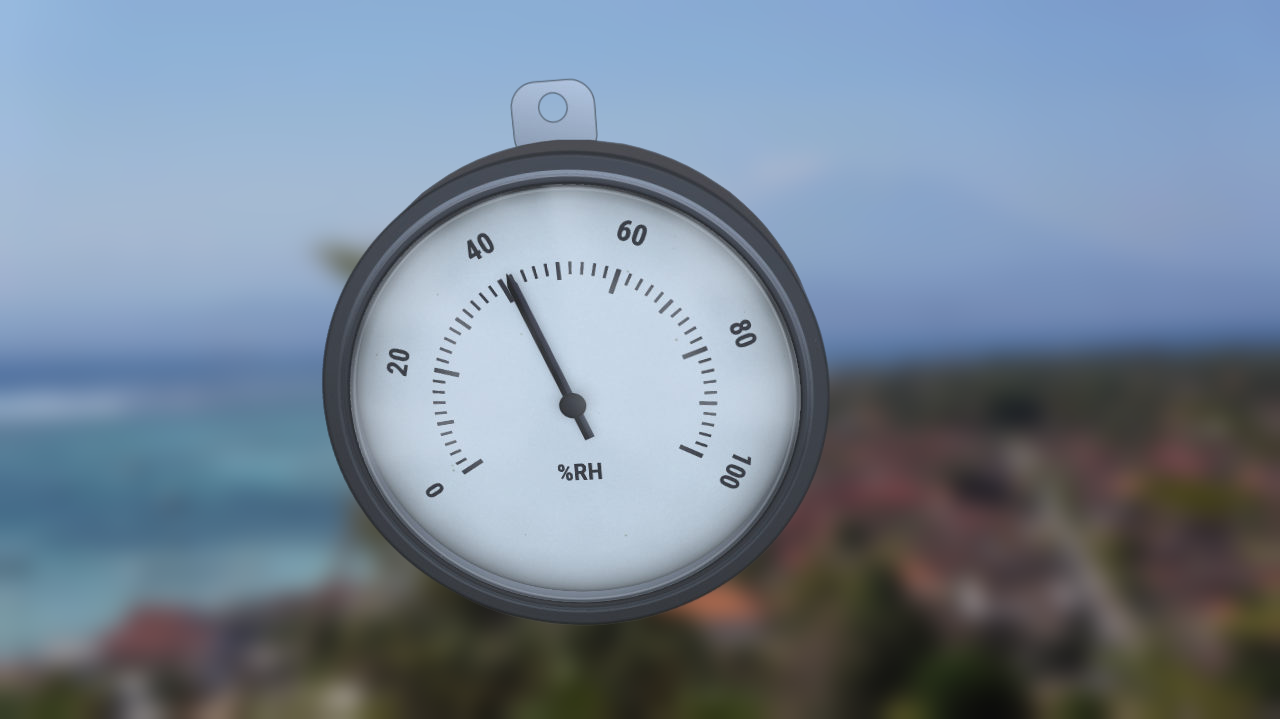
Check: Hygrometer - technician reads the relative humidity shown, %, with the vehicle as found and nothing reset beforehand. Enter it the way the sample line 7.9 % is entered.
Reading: 42 %
